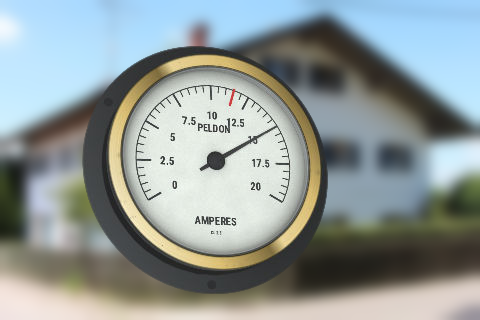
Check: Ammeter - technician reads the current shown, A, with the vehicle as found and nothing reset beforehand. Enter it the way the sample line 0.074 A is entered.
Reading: 15 A
